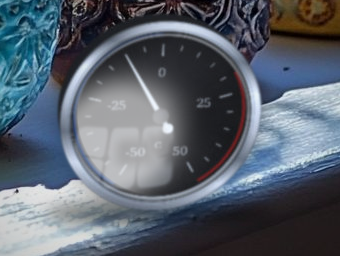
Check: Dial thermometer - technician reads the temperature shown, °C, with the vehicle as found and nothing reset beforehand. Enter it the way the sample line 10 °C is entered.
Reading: -10 °C
